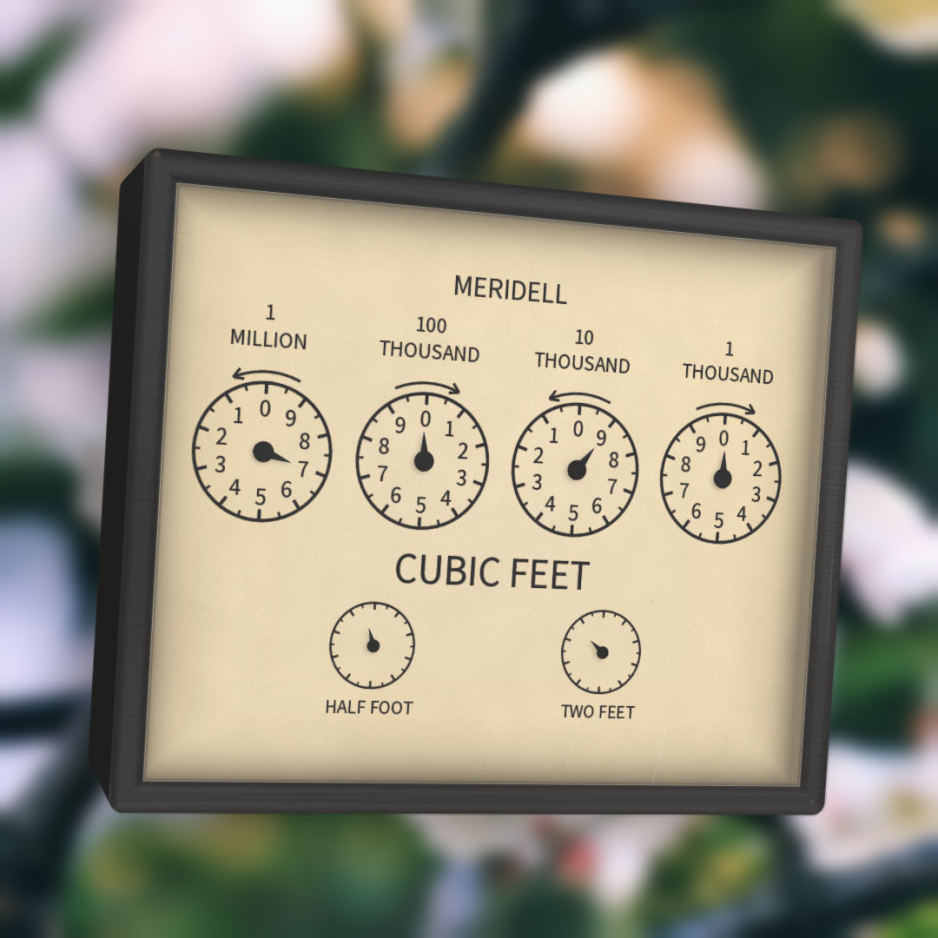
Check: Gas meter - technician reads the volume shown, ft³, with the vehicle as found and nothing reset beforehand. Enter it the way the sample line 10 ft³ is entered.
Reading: 699000 ft³
